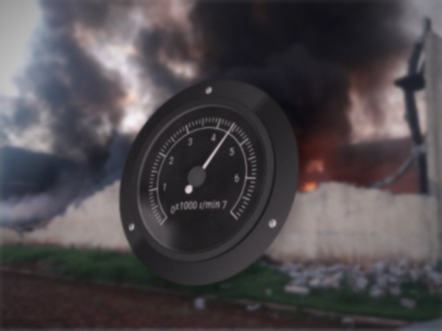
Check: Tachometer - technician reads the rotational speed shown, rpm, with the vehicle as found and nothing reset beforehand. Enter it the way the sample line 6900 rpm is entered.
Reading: 4500 rpm
